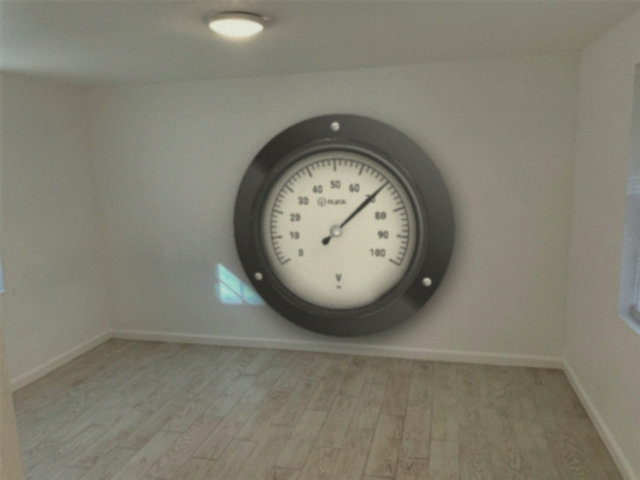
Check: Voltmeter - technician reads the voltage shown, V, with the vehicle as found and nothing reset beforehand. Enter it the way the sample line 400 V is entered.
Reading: 70 V
